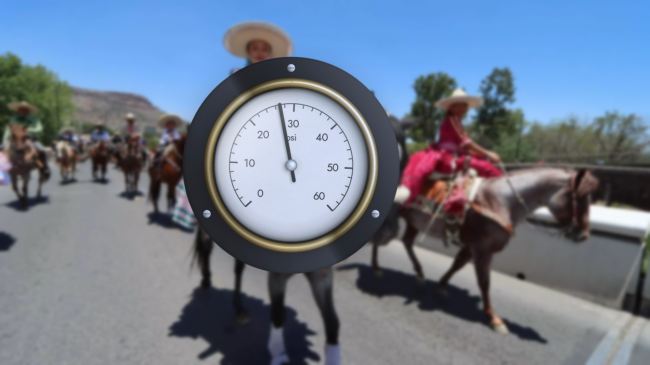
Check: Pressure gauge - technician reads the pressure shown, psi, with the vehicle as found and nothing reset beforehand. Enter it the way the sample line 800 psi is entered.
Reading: 27 psi
